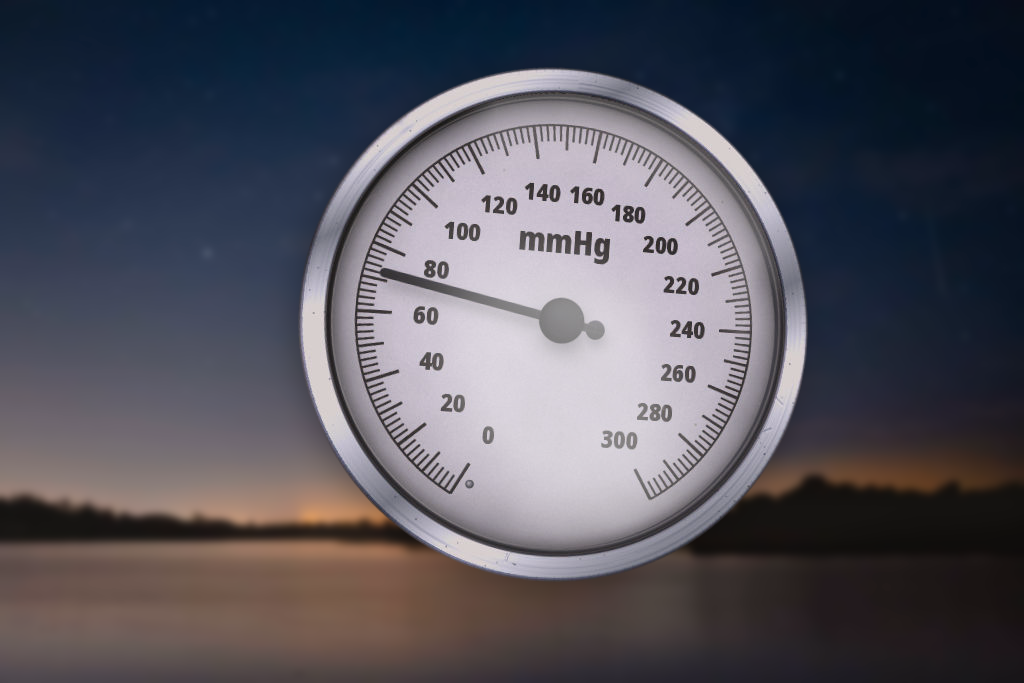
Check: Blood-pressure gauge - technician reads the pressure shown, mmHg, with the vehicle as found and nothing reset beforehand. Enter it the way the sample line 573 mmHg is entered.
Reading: 72 mmHg
